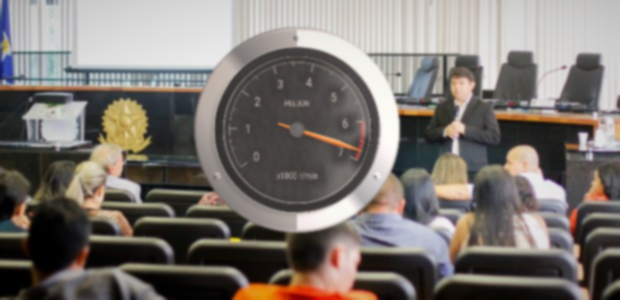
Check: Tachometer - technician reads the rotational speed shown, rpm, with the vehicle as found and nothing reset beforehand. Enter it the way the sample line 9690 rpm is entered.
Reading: 6750 rpm
